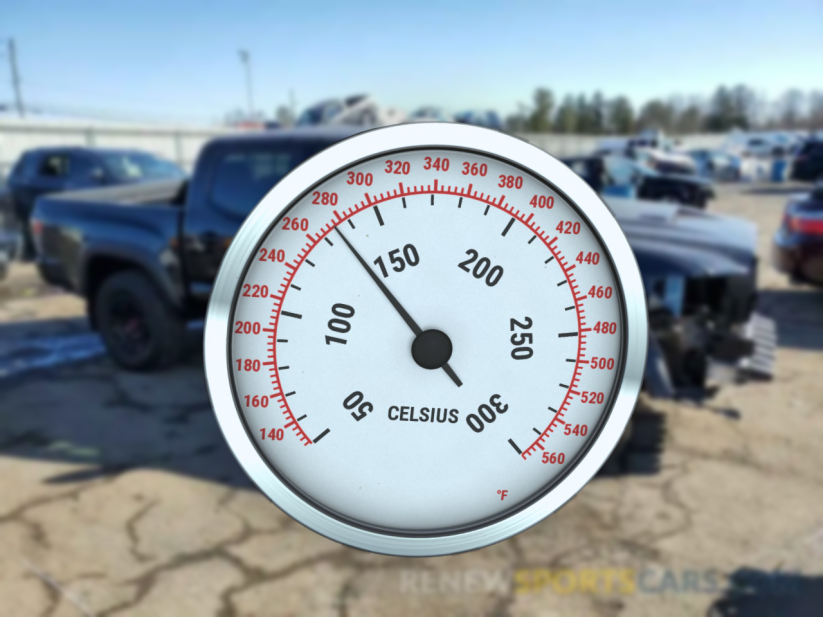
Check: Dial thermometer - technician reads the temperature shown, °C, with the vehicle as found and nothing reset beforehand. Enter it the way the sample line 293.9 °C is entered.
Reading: 135 °C
